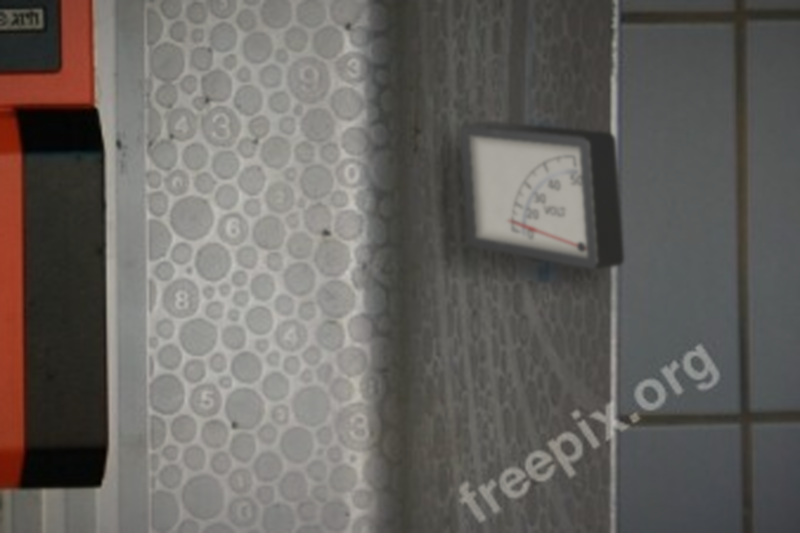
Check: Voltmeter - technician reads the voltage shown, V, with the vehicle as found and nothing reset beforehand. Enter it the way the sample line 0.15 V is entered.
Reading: 10 V
